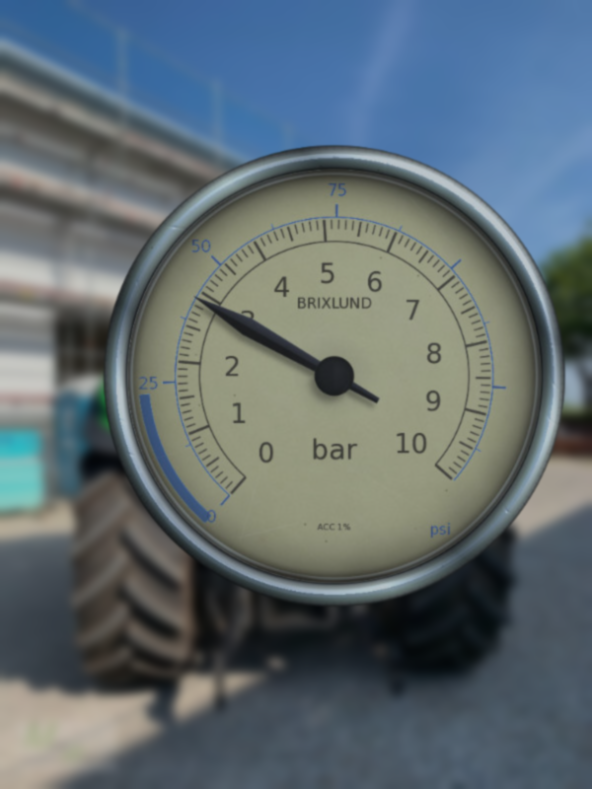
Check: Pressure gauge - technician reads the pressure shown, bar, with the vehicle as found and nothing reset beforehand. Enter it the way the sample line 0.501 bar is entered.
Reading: 2.9 bar
